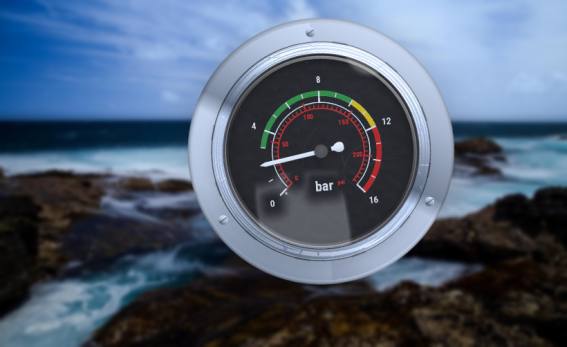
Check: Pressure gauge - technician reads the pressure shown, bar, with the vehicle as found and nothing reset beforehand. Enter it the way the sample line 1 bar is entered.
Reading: 2 bar
